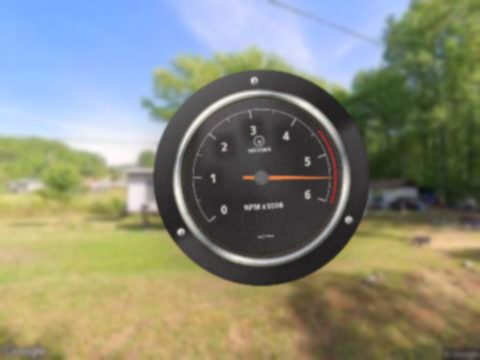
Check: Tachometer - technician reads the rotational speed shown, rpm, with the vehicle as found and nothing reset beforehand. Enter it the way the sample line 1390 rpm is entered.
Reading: 5500 rpm
